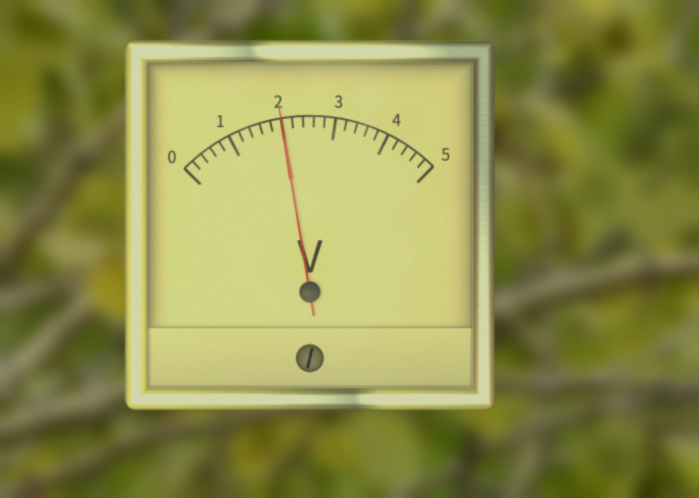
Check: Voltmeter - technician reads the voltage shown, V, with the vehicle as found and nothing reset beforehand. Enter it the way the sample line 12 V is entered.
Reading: 2 V
